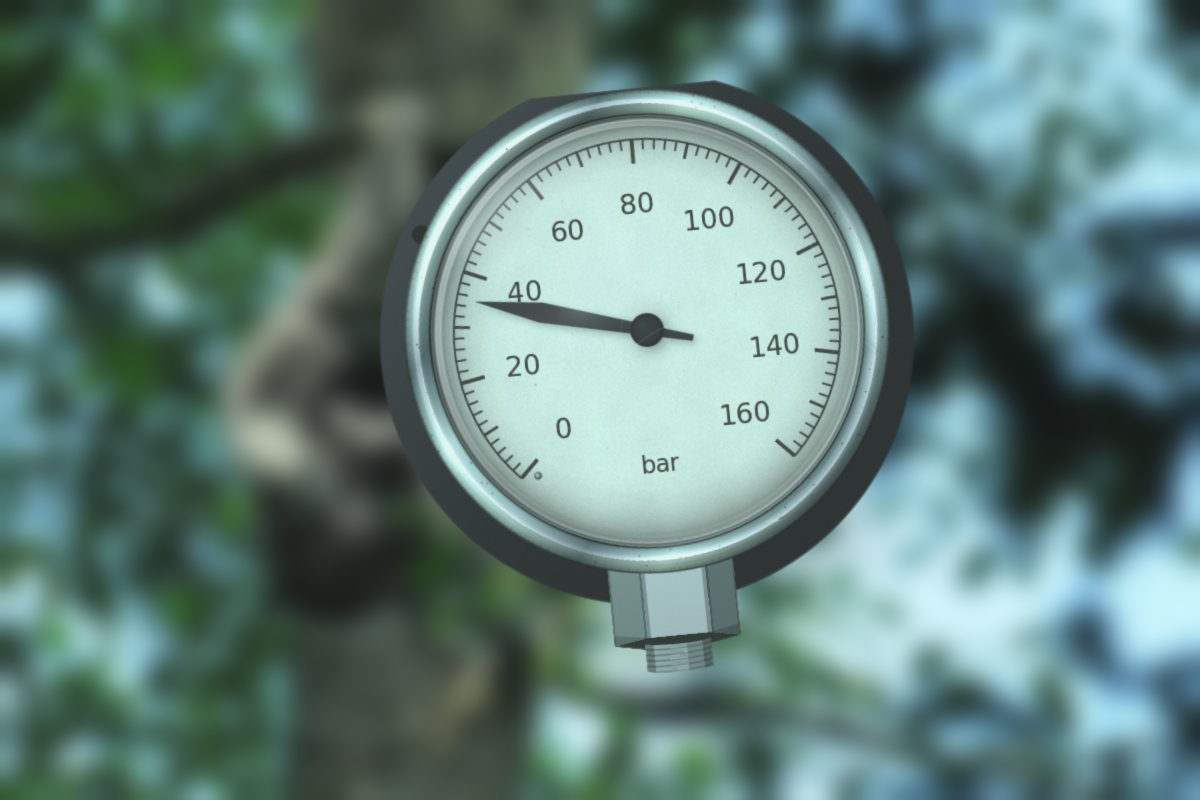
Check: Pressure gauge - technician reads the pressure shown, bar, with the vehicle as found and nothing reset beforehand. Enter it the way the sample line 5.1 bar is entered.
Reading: 35 bar
